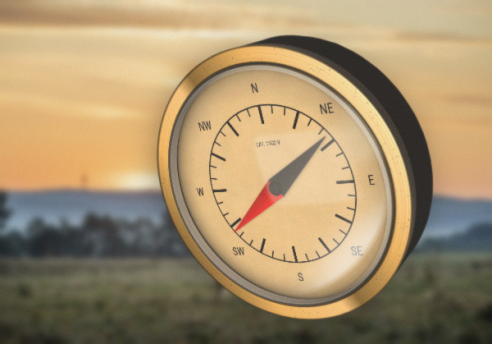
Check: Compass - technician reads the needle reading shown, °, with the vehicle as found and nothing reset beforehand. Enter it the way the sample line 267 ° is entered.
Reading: 235 °
